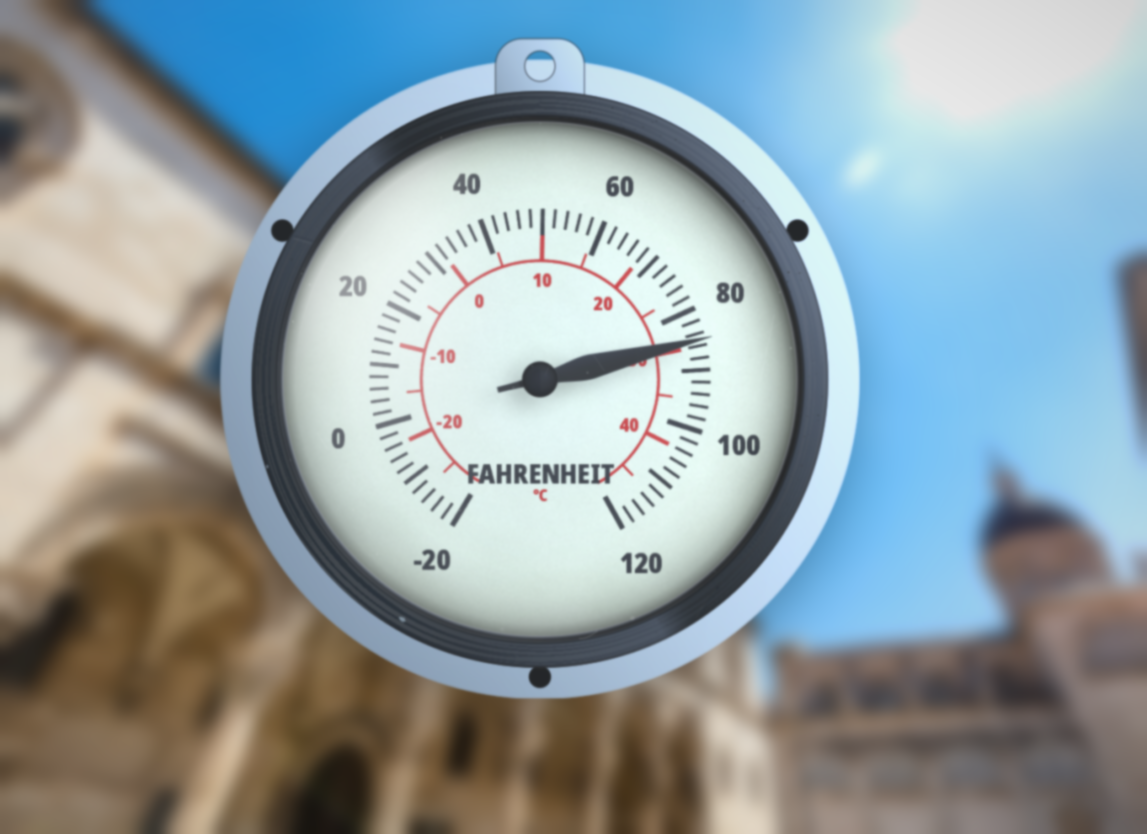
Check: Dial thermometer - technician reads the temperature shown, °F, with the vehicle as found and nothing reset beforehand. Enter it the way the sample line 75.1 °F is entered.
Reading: 85 °F
